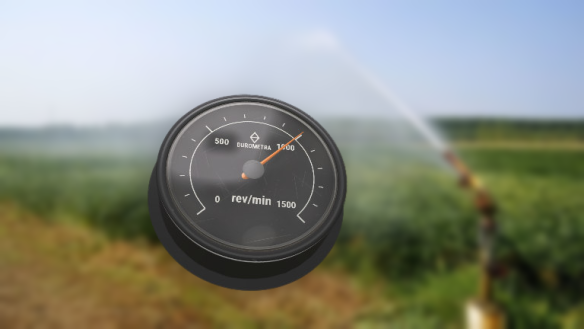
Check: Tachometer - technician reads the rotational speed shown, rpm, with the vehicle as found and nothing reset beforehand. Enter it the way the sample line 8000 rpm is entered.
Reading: 1000 rpm
